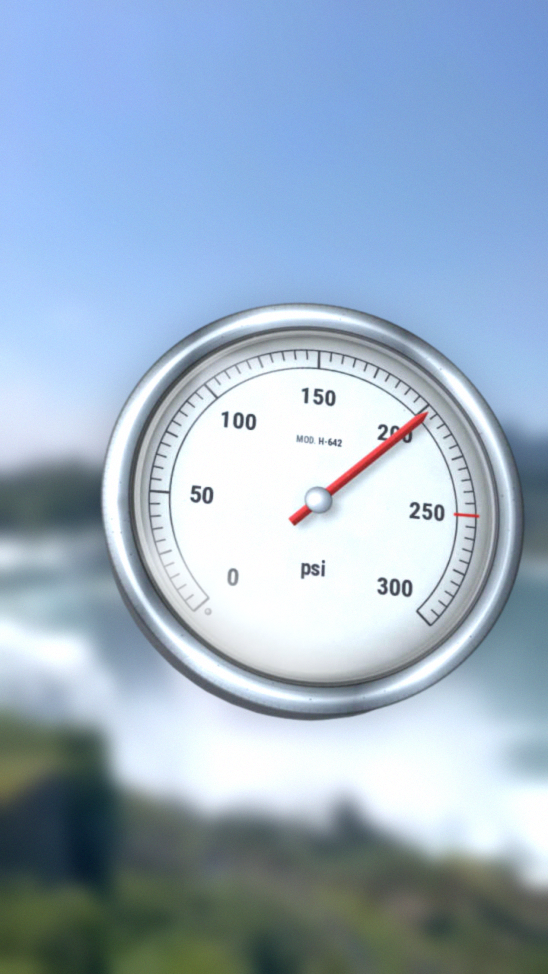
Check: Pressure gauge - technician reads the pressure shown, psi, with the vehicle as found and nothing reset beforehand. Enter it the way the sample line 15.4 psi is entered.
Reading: 202.5 psi
